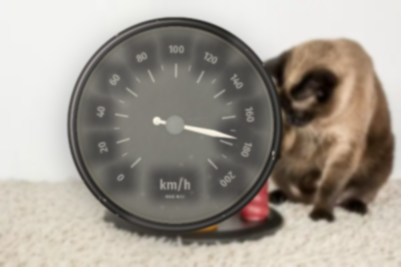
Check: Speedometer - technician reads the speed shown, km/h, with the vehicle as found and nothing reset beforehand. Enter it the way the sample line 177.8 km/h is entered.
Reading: 175 km/h
